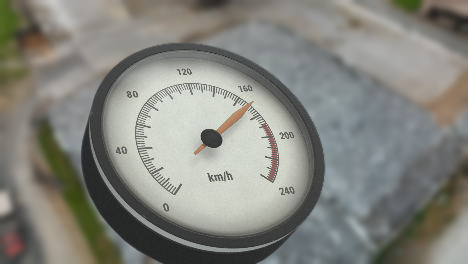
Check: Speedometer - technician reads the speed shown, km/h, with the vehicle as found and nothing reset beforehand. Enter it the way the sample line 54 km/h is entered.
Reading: 170 km/h
